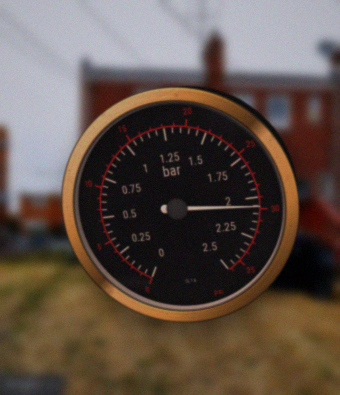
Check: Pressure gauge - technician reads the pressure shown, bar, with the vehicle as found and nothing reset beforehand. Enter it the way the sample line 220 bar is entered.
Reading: 2.05 bar
